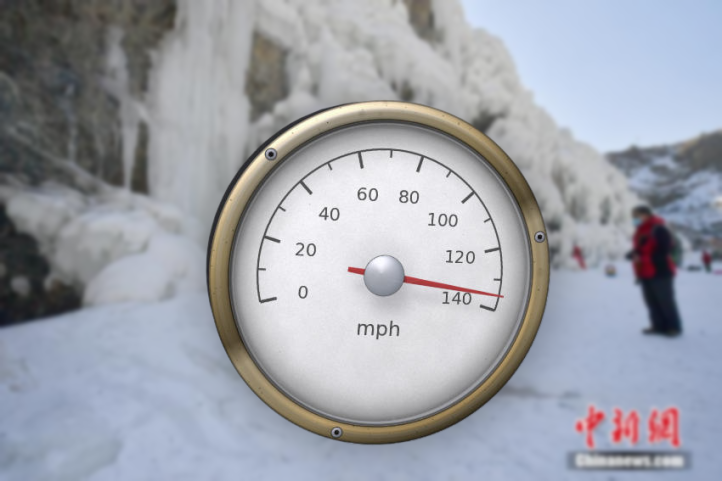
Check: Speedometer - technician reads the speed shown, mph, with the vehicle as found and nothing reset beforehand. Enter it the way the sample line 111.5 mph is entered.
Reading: 135 mph
